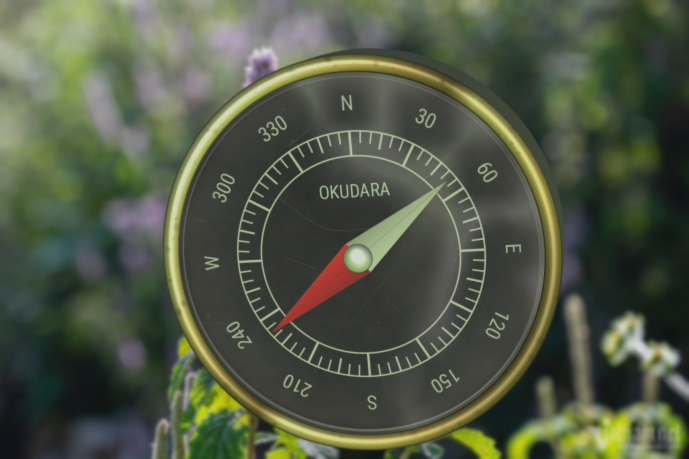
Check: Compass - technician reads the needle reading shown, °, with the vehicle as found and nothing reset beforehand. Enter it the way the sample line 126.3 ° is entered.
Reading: 232.5 °
